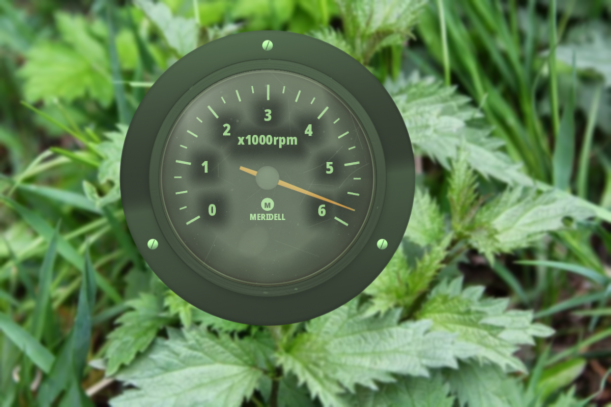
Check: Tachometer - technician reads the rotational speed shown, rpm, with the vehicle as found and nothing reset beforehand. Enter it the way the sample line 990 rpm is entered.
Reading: 5750 rpm
